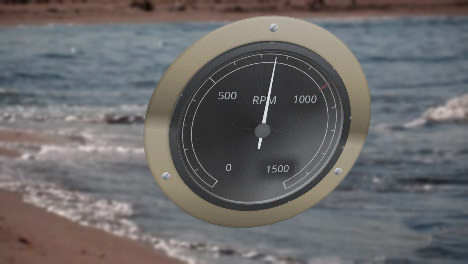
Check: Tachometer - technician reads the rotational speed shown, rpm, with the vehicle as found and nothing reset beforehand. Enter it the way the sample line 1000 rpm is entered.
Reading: 750 rpm
